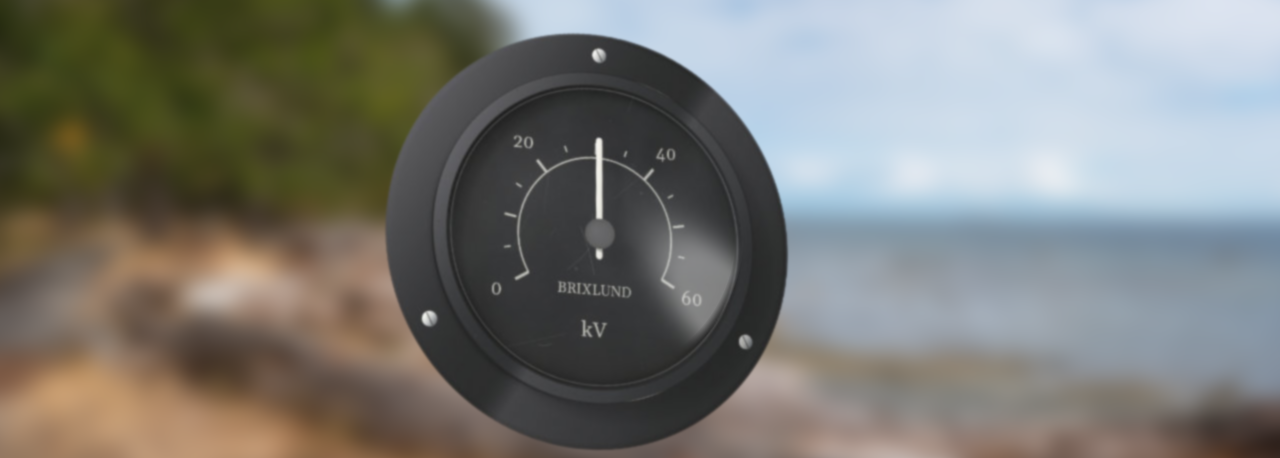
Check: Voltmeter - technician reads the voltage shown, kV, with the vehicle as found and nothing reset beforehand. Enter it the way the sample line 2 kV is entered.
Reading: 30 kV
